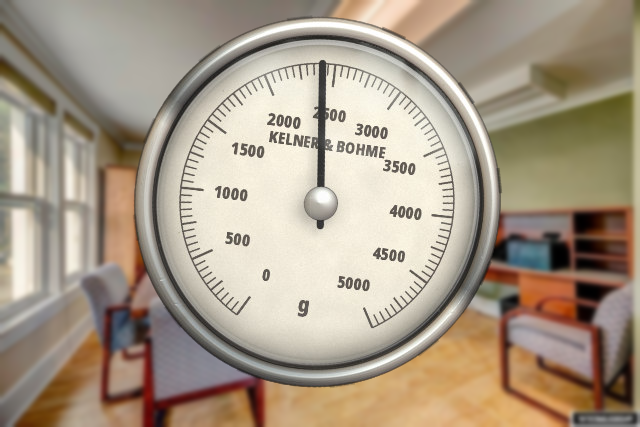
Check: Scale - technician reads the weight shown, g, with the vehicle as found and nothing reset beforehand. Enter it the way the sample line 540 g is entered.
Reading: 2400 g
